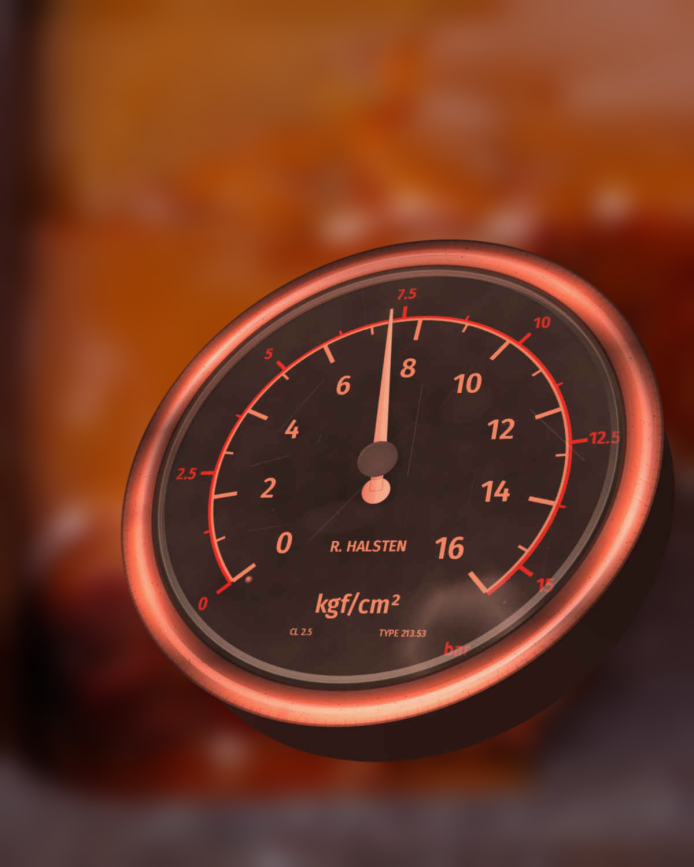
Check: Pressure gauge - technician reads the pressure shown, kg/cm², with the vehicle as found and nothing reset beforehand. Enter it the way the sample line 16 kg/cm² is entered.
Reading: 7.5 kg/cm²
